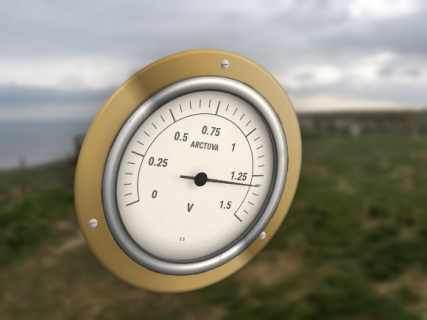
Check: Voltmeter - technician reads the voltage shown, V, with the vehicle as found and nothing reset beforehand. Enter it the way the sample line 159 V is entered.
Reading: 1.3 V
